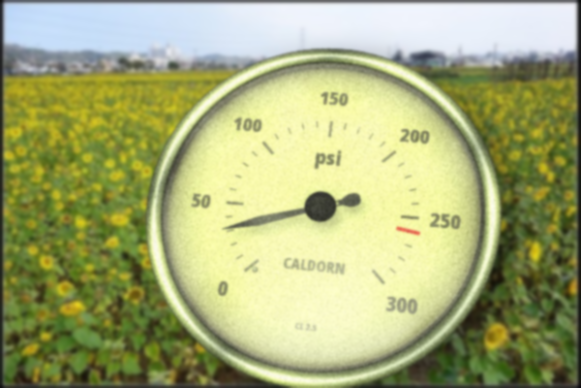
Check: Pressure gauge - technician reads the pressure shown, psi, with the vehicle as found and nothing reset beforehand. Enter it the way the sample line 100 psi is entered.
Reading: 30 psi
